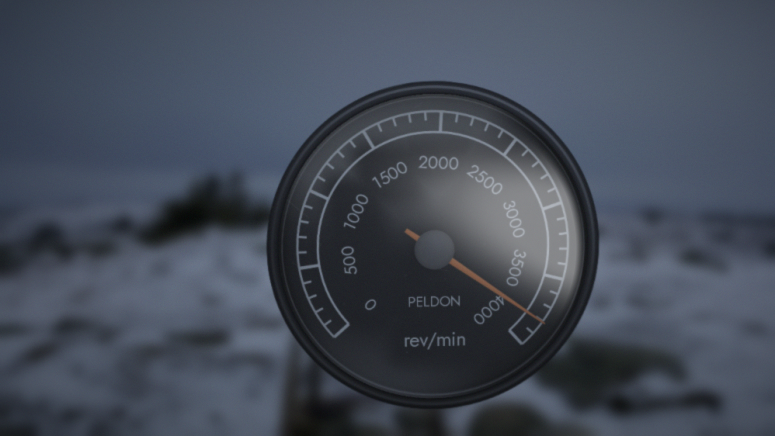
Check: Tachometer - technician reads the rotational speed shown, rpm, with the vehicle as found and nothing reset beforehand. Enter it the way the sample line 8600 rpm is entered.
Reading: 3800 rpm
